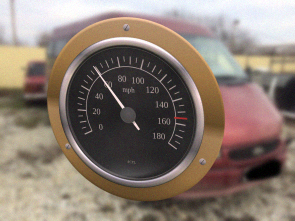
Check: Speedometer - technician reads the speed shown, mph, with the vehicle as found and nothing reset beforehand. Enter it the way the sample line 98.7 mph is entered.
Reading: 60 mph
